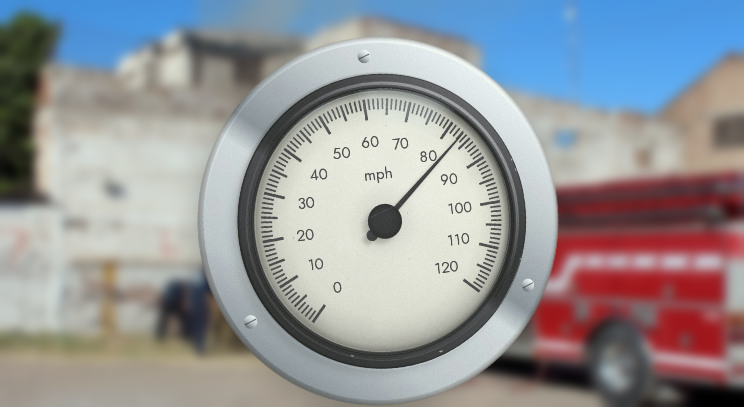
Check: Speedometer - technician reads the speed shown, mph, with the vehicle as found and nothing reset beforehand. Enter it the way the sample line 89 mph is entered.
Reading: 83 mph
